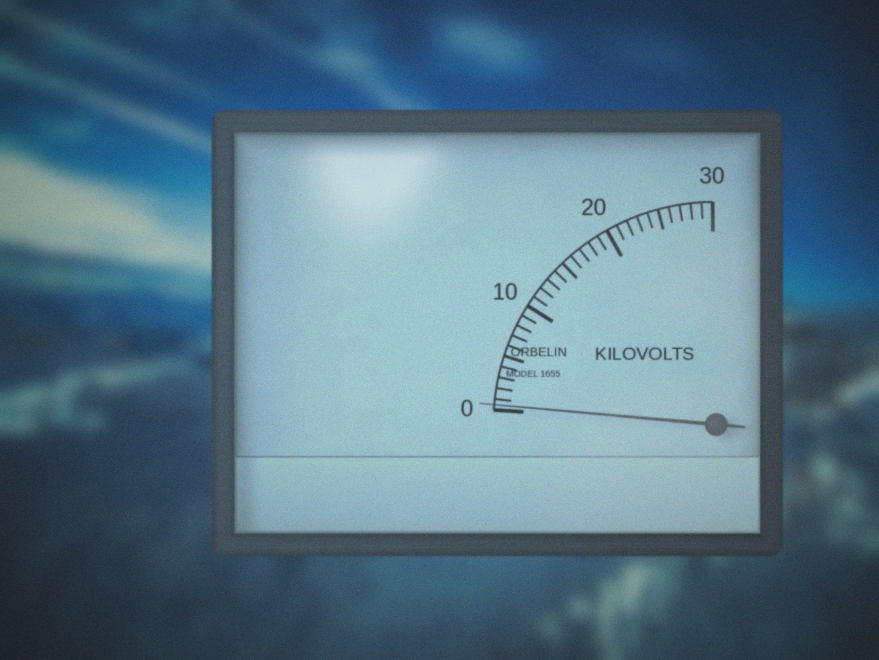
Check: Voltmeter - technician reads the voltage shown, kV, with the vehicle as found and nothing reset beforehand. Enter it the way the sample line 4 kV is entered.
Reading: 0.5 kV
